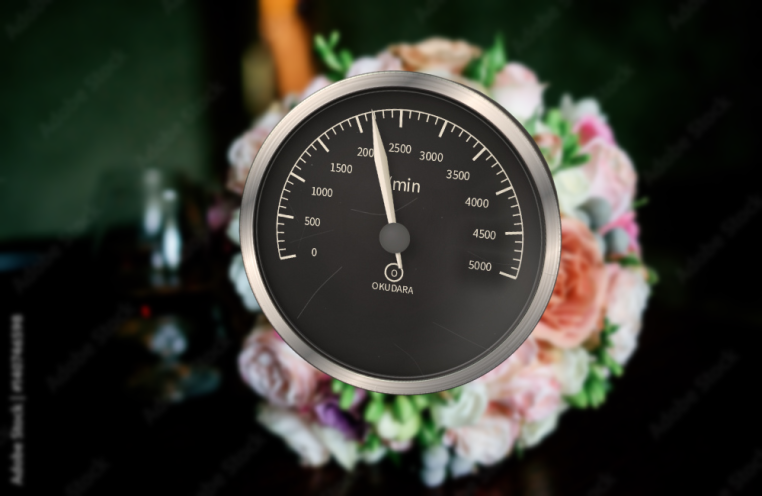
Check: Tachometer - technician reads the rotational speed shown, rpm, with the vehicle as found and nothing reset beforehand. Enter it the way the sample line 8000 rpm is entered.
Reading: 2200 rpm
